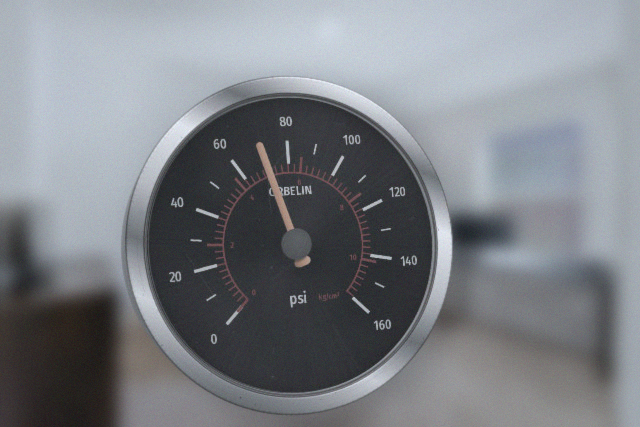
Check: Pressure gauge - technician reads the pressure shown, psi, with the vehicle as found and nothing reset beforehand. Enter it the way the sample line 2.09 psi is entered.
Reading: 70 psi
